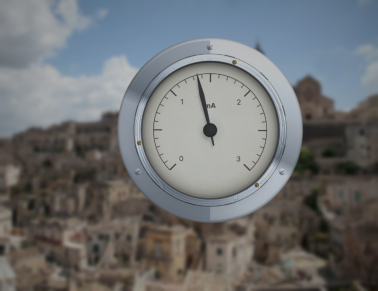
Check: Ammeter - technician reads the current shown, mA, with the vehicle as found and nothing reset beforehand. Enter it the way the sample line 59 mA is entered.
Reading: 1.35 mA
